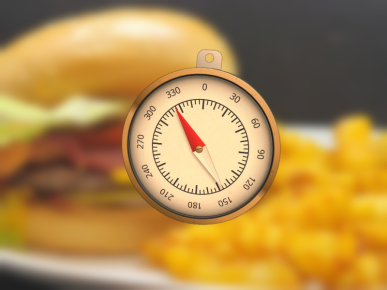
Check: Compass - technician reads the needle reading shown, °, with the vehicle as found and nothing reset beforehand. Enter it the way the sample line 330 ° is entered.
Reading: 325 °
